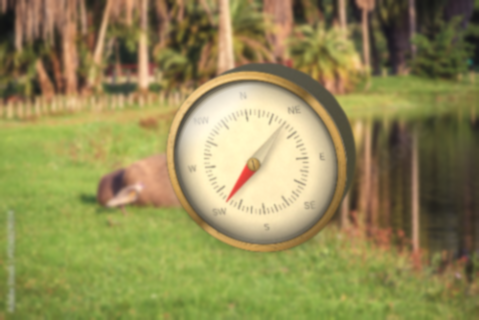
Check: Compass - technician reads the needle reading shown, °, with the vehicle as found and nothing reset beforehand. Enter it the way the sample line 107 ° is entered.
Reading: 225 °
